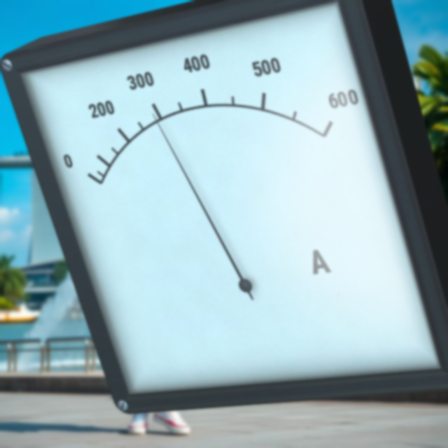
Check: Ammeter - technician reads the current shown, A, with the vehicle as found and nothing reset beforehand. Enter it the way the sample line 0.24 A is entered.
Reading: 300 A
